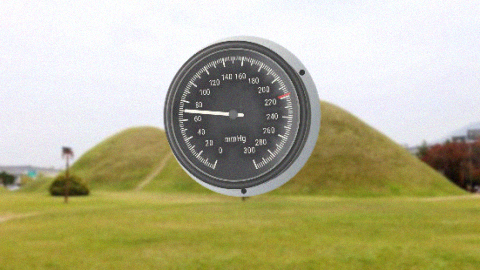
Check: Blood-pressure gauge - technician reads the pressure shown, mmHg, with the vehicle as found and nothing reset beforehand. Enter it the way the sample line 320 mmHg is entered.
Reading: 70 mmHg
